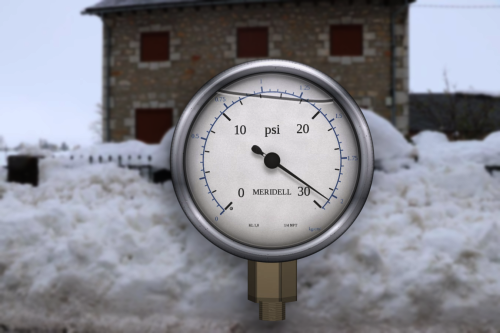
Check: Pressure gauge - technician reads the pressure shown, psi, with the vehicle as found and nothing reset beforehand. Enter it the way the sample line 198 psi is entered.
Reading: 29 psi
